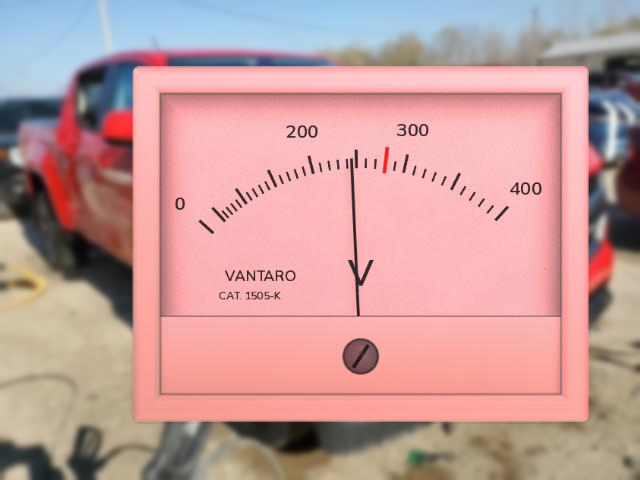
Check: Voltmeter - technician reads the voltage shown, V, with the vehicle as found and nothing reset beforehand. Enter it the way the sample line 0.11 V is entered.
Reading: 245 V
